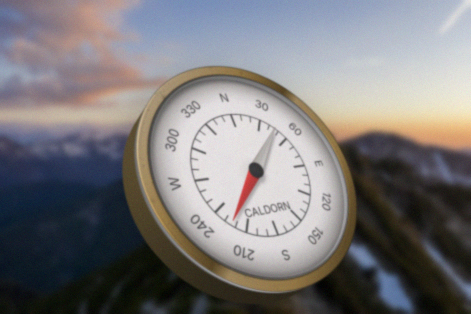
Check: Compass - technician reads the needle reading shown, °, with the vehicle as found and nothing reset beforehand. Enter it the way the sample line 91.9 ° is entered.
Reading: 225 °
